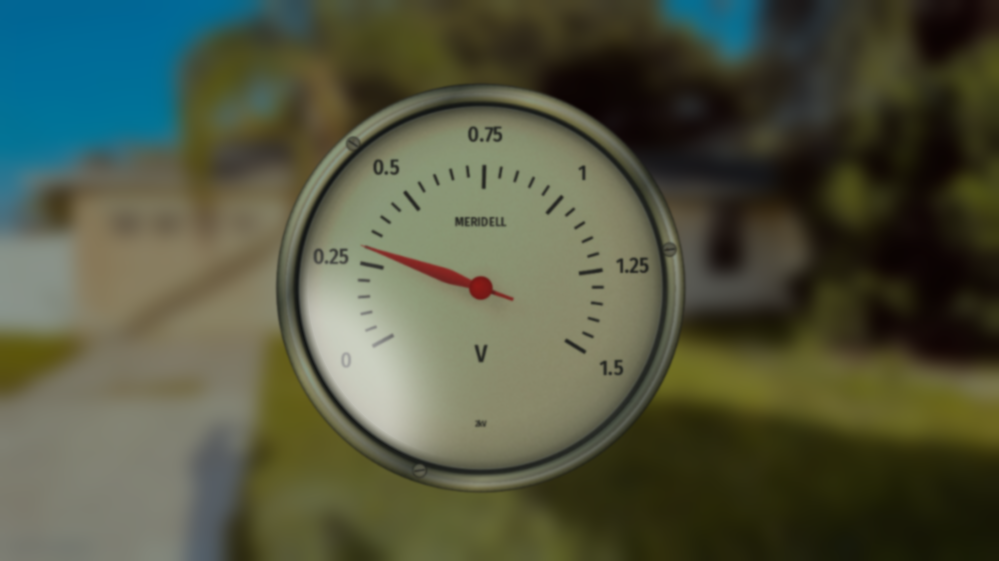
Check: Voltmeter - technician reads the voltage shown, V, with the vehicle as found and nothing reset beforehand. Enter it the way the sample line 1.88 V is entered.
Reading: 0.3 V
